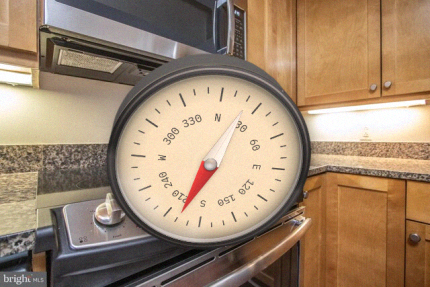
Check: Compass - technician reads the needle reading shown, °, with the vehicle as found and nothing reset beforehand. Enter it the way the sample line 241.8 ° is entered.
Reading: 200 °
